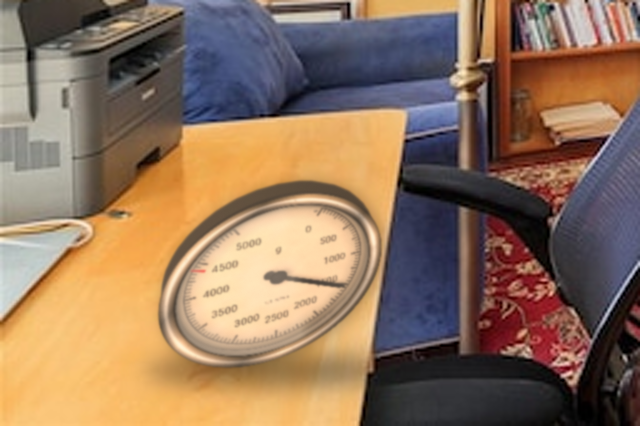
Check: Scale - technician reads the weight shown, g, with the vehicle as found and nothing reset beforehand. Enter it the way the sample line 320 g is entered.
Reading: 1500 g
